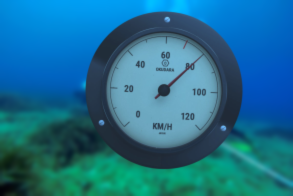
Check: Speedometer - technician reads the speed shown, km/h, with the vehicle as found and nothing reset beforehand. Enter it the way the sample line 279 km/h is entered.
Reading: 80 km/h
